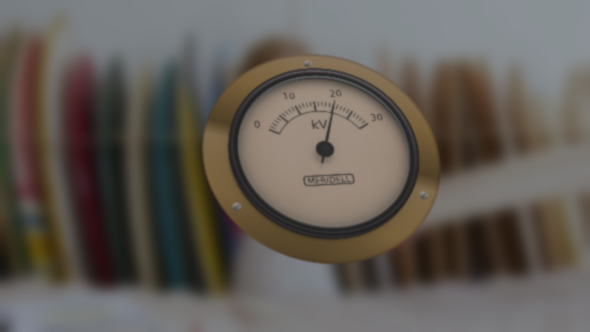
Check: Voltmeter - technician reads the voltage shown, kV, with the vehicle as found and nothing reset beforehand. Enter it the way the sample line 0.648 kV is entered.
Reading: 20 kV
